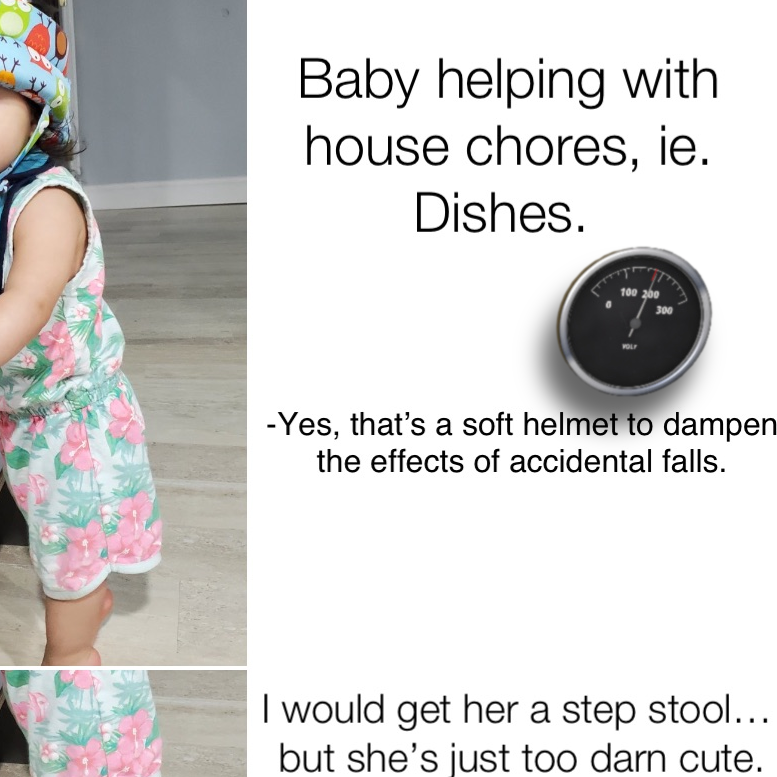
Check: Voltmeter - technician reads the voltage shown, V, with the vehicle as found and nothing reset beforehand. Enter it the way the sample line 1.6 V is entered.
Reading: 180 V
